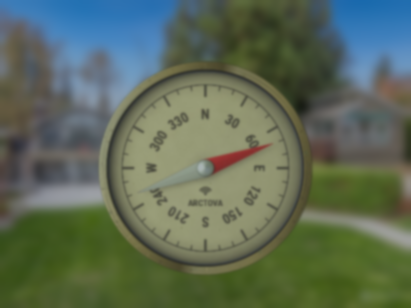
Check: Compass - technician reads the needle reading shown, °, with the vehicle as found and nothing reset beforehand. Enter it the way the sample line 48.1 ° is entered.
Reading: 70 °
